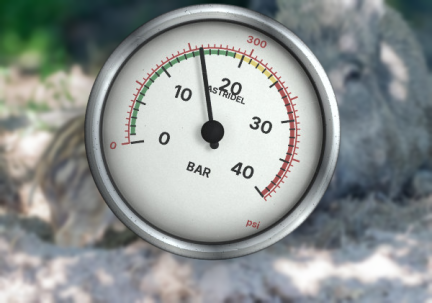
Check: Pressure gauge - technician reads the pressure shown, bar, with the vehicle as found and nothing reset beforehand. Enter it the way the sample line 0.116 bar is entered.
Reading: 15 bar
